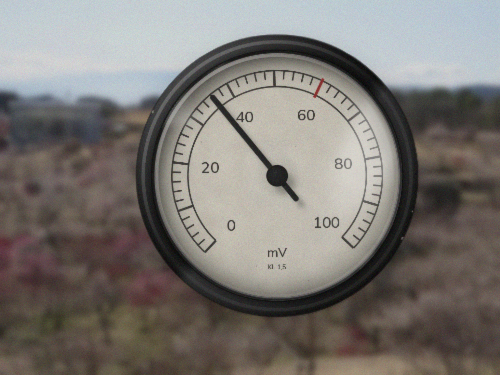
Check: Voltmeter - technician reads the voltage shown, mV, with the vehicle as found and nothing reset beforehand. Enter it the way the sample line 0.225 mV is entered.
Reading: 36 mV
